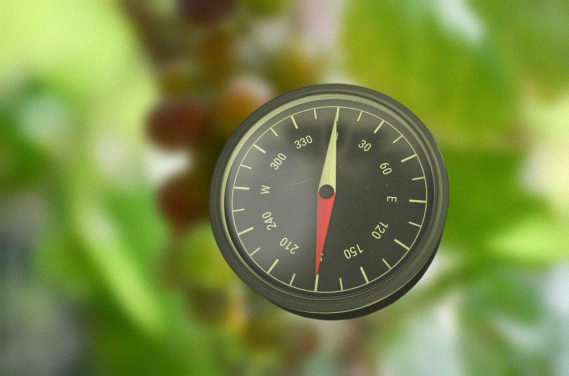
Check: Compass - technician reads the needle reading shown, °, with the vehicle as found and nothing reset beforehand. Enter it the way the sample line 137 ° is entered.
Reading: 180 °
